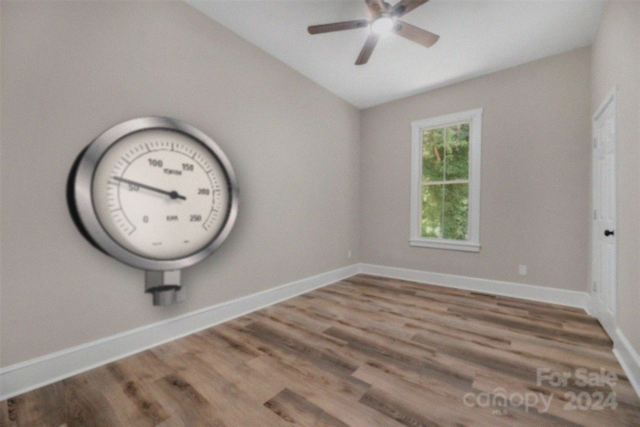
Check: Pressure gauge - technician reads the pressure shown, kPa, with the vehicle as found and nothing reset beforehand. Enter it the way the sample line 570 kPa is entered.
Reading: 55 kPa
